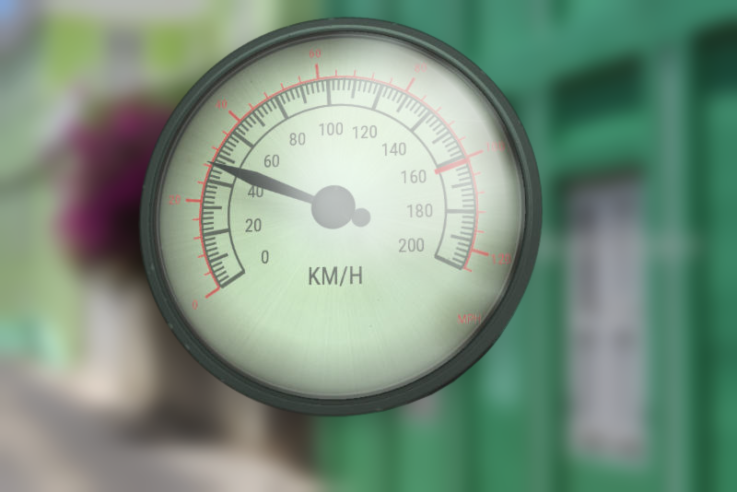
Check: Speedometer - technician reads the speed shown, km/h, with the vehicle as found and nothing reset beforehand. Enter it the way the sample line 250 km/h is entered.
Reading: 46 km/h
